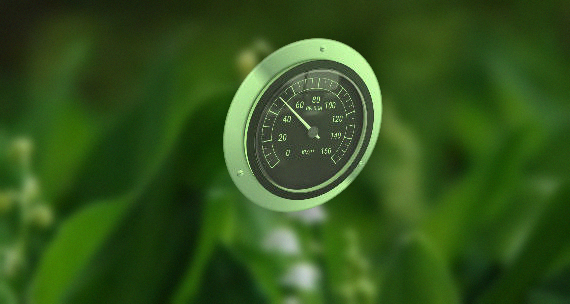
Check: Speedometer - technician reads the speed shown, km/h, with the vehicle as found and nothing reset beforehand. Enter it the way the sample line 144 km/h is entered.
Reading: 50 km/h
